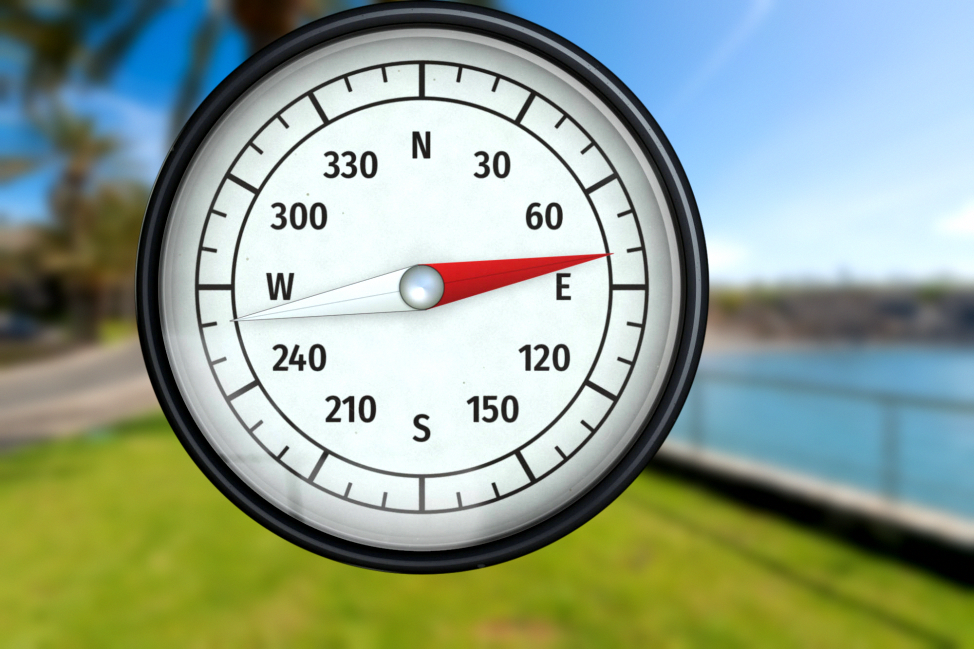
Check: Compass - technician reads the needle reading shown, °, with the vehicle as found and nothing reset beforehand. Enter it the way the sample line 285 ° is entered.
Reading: 80 °
